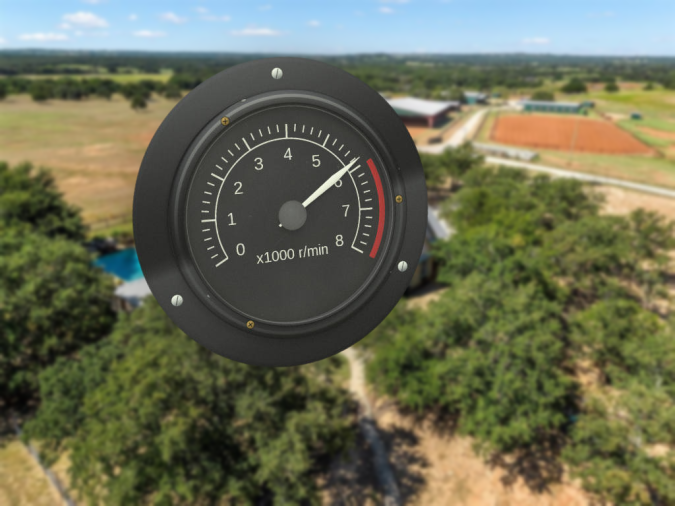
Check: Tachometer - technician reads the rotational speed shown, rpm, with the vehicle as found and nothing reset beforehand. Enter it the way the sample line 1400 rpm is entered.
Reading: 5800 rpm
